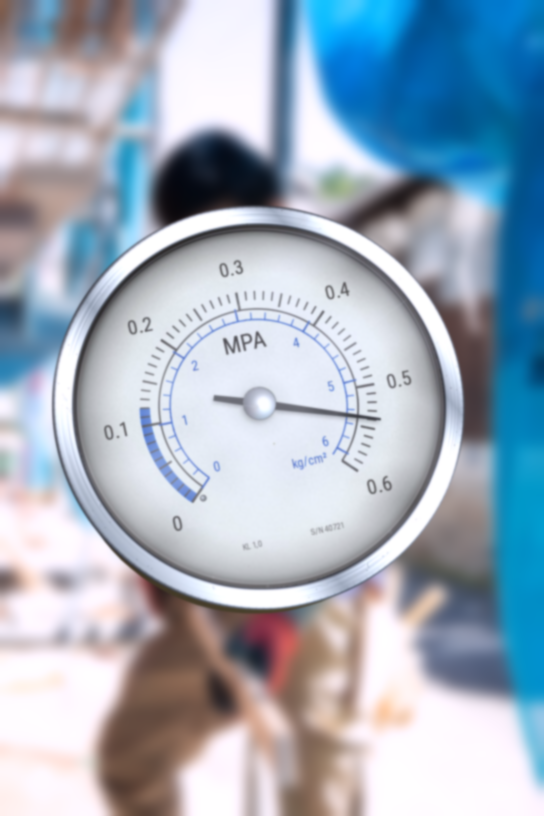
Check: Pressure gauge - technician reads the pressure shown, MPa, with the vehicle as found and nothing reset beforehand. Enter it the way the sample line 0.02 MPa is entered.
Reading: 0.54 MPa
